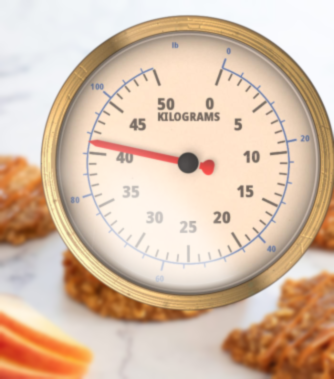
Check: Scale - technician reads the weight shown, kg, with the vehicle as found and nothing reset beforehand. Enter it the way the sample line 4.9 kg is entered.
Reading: 41 kg
